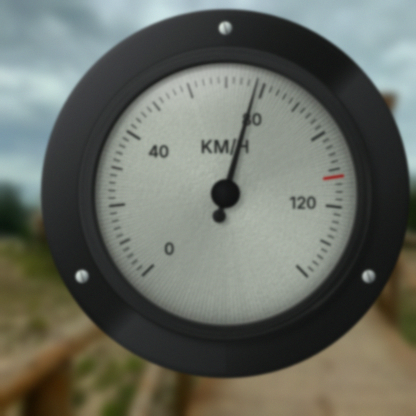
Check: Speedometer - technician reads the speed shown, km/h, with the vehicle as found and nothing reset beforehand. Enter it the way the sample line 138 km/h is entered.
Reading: 78 km/h
